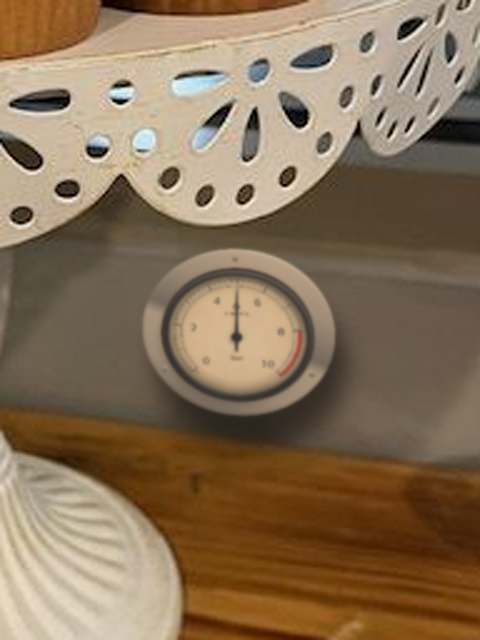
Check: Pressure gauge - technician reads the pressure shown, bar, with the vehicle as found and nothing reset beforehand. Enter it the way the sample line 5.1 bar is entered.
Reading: 5 bar
